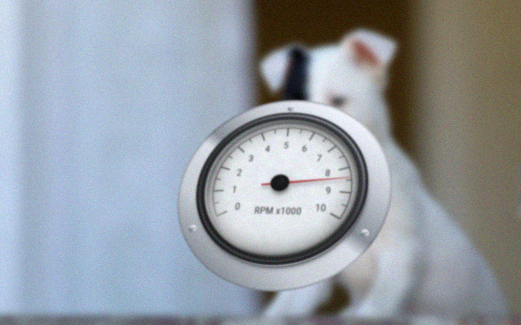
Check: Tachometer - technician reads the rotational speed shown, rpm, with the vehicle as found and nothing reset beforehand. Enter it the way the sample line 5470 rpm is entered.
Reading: 8500 rpm
